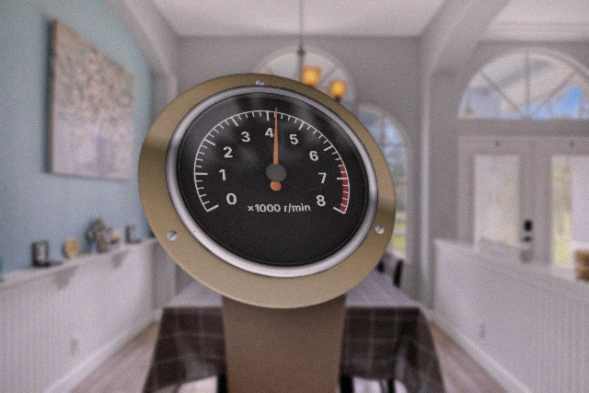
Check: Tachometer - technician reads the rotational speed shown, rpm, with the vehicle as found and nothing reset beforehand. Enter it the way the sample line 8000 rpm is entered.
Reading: 4200 rpm
